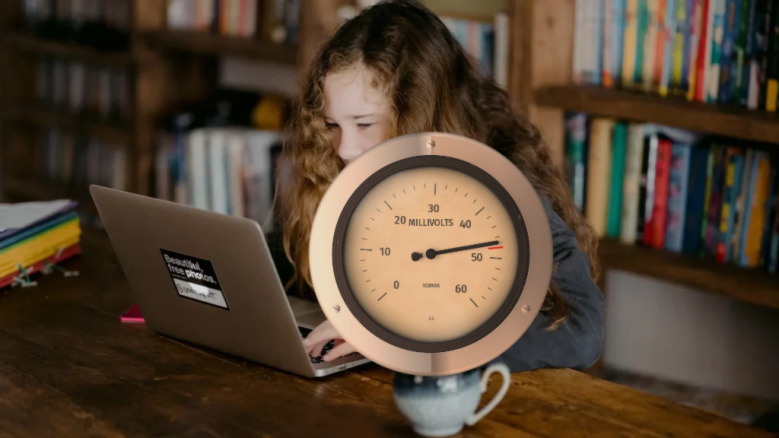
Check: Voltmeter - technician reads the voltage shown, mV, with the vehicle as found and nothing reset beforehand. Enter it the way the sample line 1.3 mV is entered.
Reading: 47 mV
